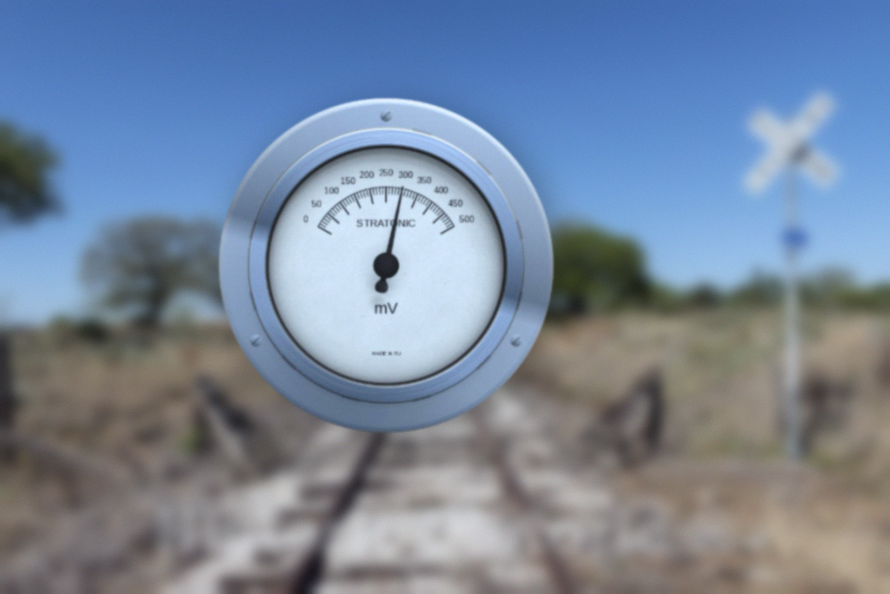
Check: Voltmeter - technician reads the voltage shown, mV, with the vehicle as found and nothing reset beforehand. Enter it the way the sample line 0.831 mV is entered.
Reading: 300 mV
